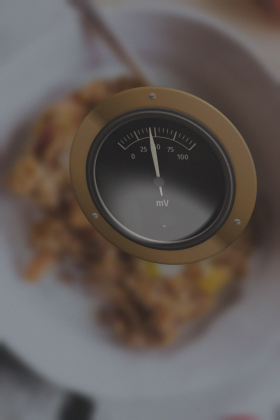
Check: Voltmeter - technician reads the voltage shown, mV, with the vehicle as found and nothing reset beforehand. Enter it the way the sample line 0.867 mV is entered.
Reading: 45 mV
